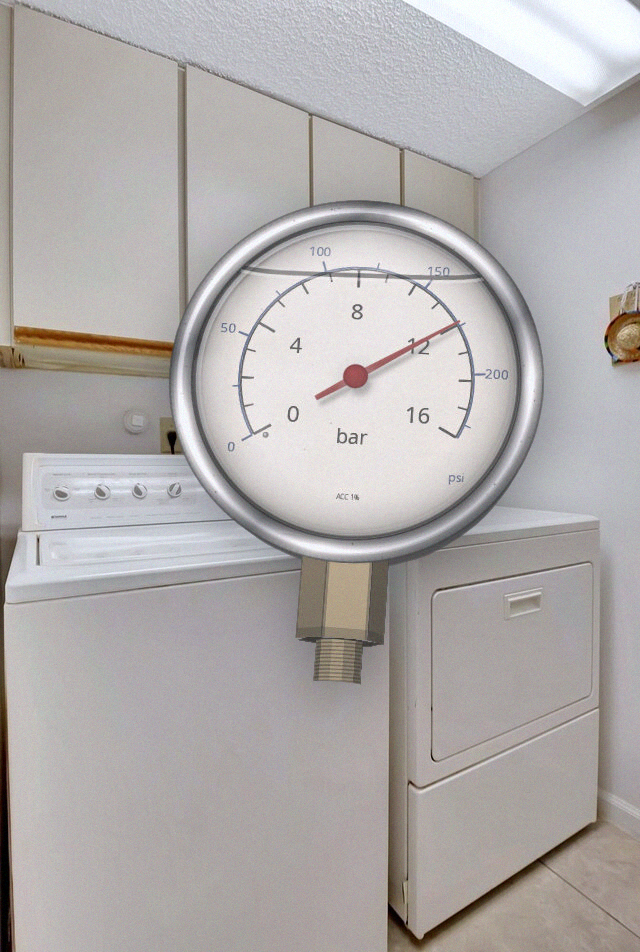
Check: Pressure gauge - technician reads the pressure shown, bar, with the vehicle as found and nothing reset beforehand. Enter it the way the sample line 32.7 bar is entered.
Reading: 12 bar
